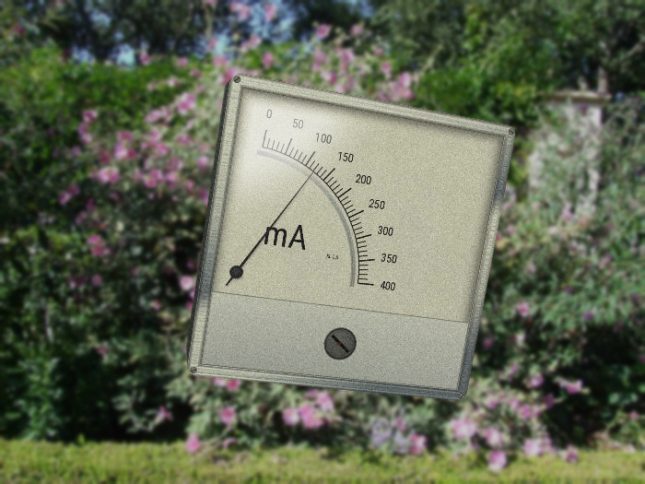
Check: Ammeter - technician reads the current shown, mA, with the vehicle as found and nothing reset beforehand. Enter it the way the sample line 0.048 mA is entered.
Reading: 120 mA
